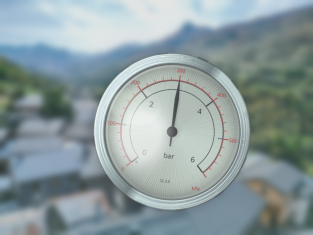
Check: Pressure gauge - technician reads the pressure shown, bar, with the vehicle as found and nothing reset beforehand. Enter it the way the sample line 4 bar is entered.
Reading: 3 bar
